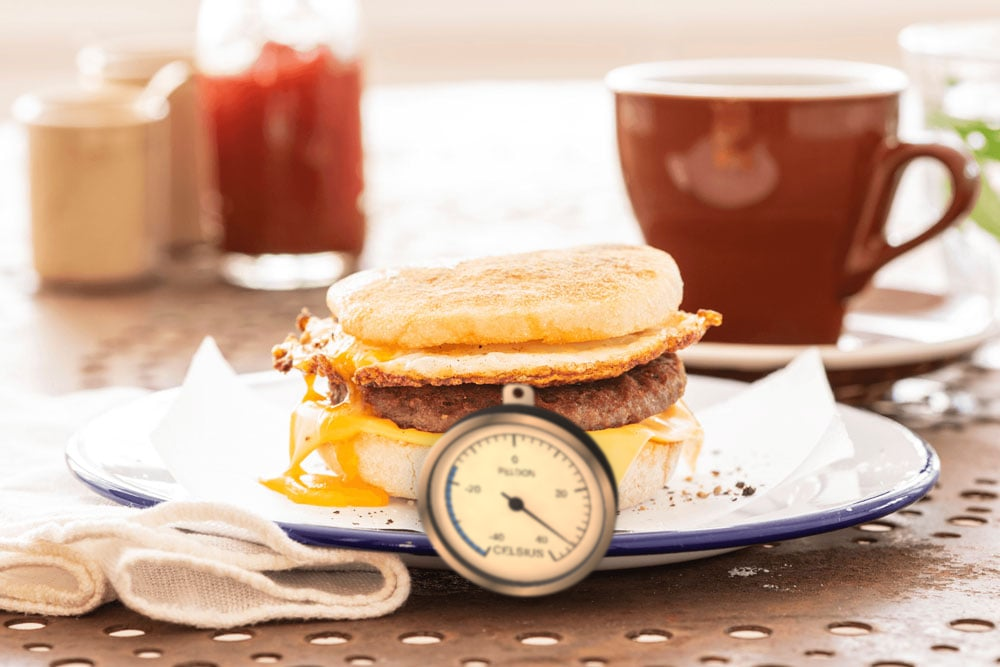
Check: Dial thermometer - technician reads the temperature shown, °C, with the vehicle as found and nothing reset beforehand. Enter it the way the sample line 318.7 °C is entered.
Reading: 34 °C
